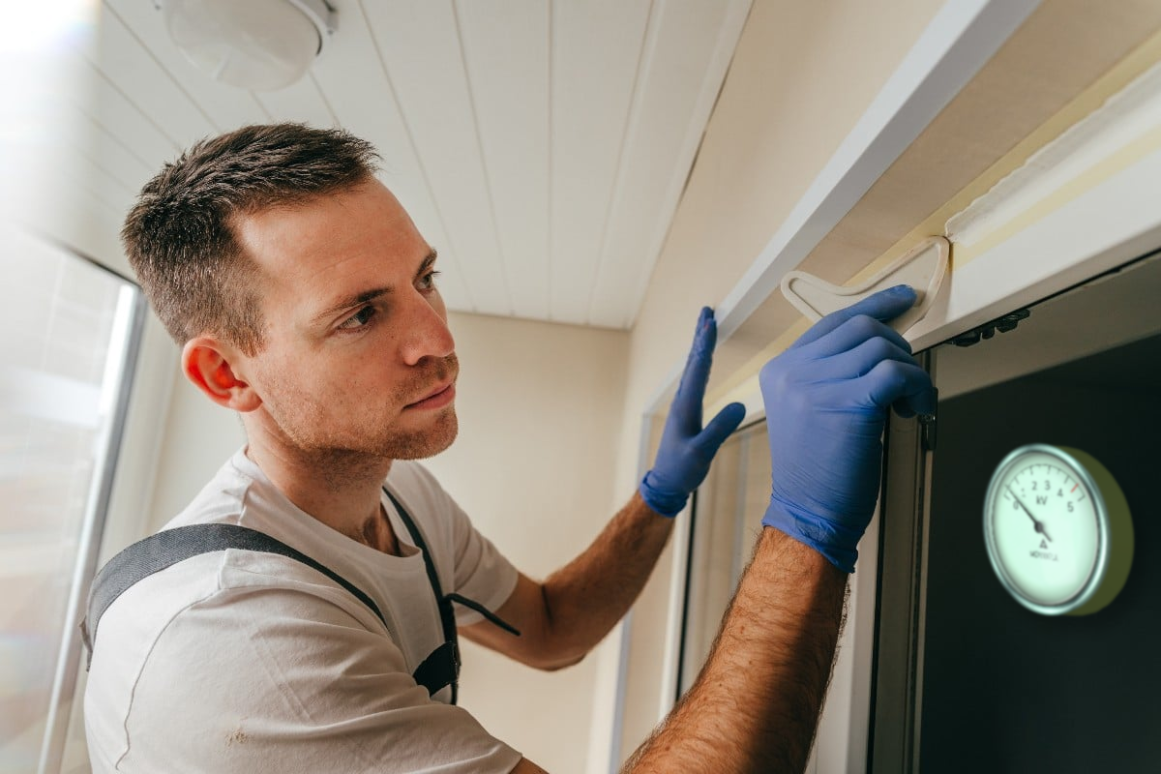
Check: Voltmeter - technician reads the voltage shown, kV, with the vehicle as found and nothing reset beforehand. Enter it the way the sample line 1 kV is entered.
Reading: 0.5 kV
